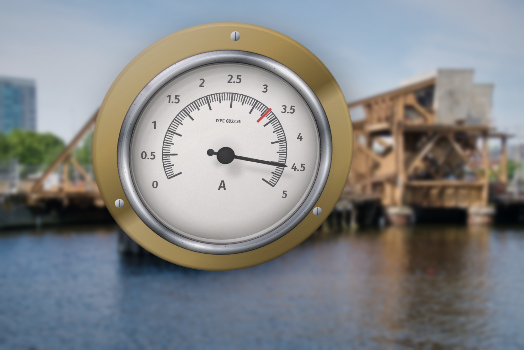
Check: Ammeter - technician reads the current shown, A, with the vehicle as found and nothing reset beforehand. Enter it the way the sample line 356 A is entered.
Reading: 4.5 A
